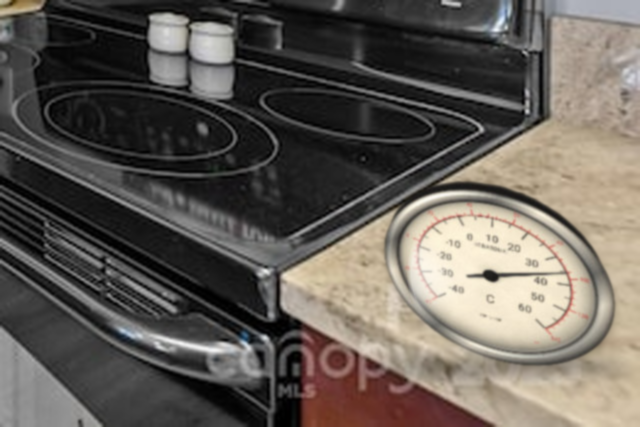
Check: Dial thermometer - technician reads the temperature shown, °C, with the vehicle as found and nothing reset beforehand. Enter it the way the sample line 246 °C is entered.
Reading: 35 °C
